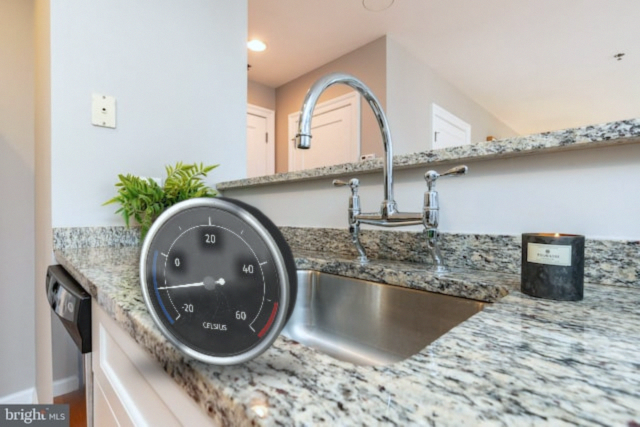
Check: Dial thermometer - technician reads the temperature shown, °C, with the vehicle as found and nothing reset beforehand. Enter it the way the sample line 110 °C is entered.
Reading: -10 °C
